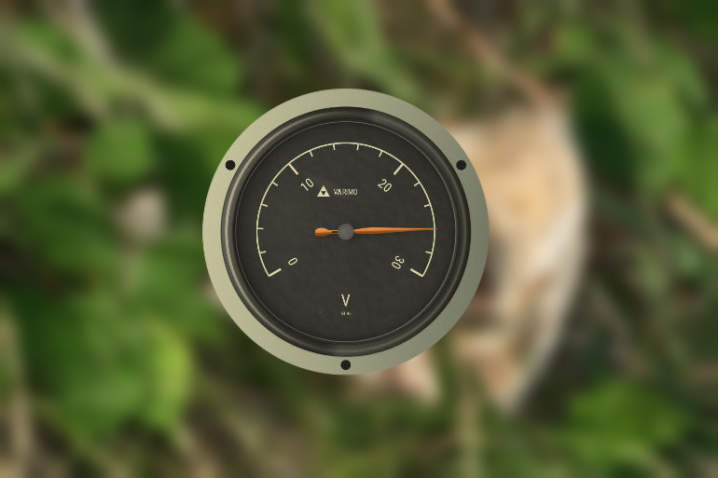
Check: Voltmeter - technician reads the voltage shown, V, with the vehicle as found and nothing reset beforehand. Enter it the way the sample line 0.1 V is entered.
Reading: 26 V
